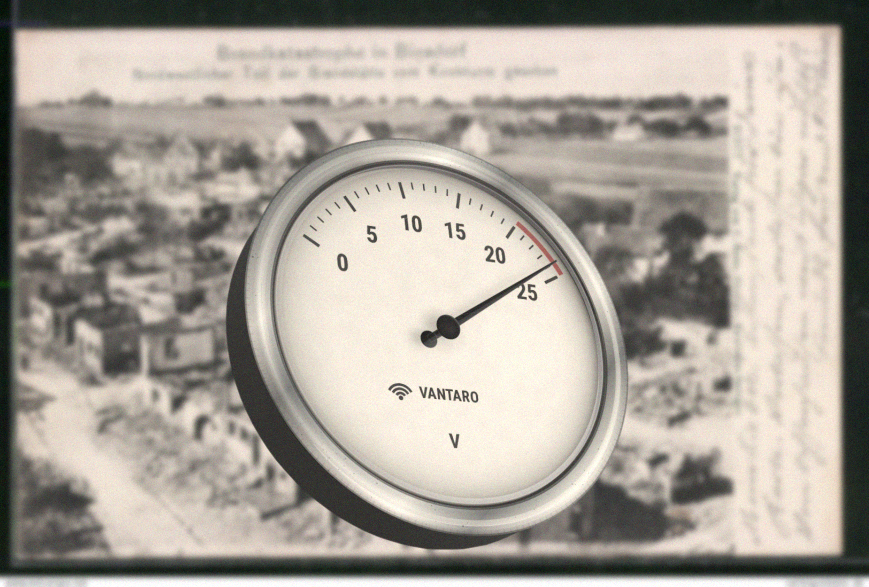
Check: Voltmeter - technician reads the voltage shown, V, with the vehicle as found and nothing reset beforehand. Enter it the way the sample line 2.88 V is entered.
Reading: 24 V
